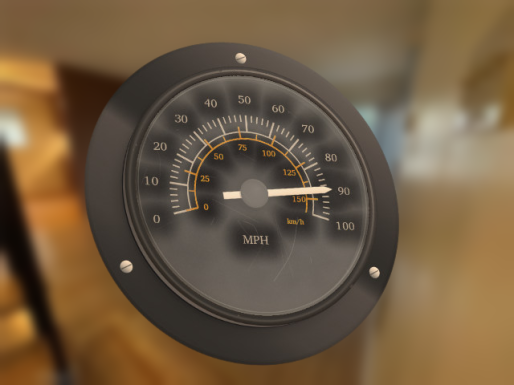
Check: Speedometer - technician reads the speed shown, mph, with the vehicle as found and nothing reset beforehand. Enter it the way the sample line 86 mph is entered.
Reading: 90 mph
